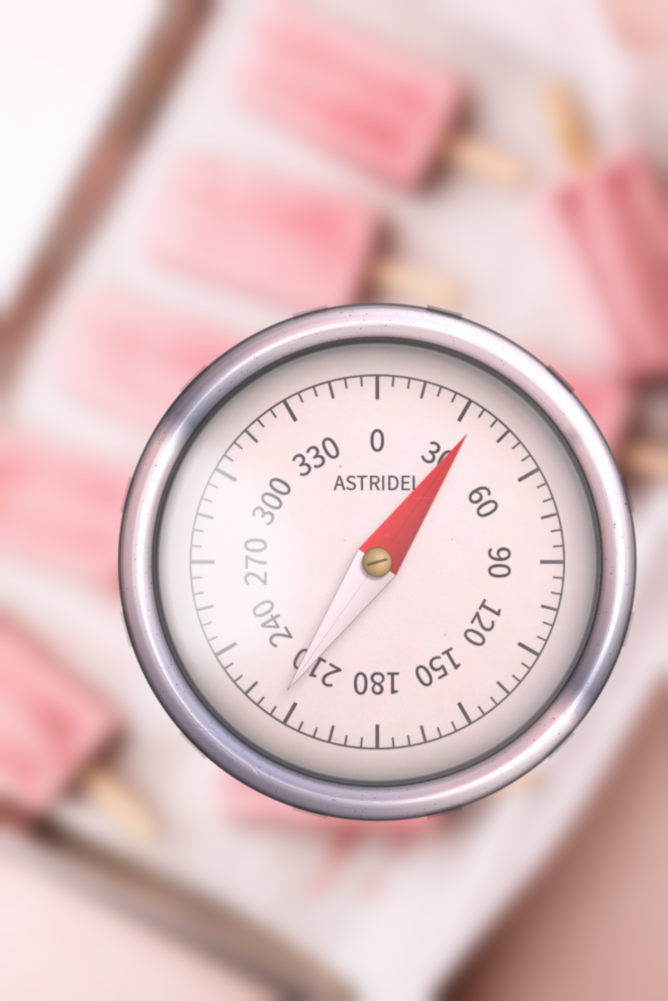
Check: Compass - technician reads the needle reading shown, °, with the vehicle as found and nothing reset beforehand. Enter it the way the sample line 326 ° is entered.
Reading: 35 °
